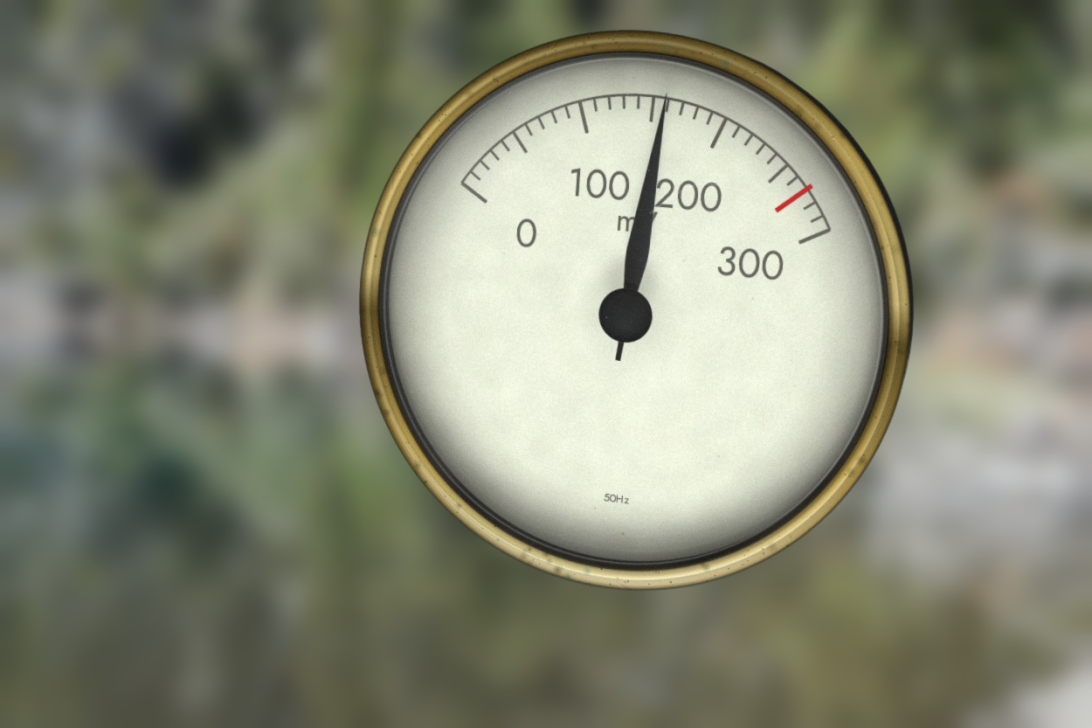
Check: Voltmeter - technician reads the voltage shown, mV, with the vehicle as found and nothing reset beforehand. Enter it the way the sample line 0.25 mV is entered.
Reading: 160 mV
